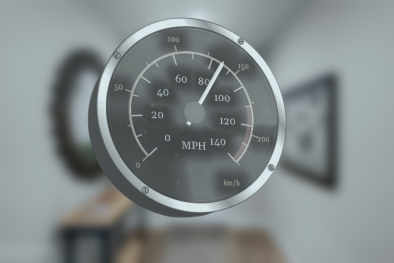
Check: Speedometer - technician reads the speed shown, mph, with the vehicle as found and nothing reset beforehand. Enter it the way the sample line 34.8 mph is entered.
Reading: 85 mph
